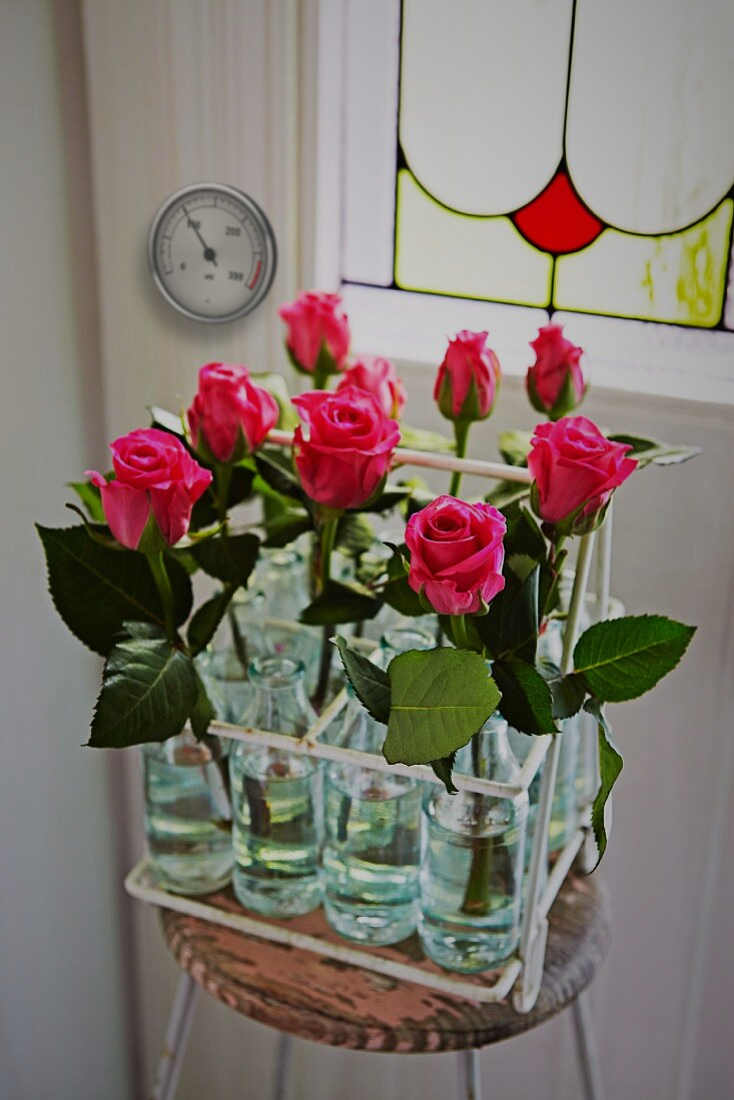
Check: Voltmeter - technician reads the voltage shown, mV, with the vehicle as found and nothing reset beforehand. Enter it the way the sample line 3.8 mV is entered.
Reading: 100 mV
